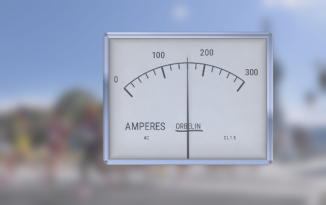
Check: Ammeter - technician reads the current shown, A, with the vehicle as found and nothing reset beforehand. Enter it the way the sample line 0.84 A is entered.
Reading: 160 A
